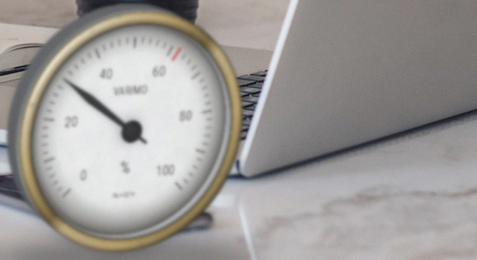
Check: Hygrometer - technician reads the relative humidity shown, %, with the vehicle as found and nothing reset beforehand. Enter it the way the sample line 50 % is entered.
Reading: 30 %
